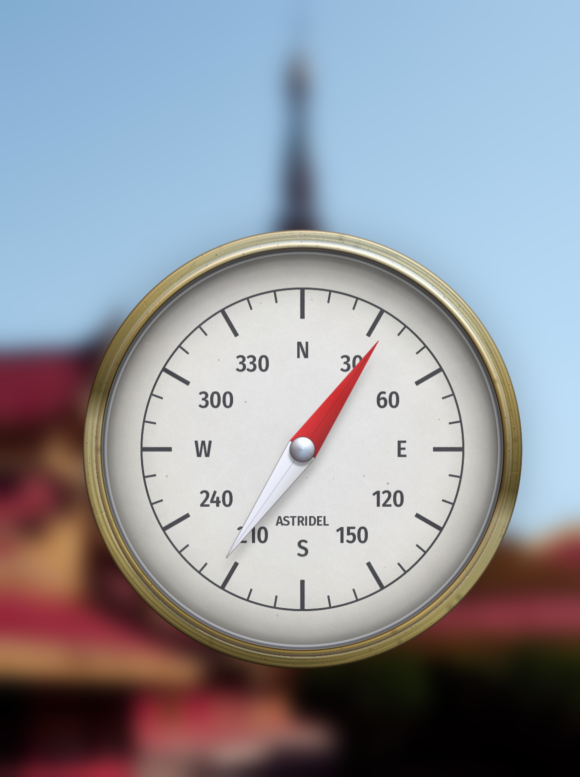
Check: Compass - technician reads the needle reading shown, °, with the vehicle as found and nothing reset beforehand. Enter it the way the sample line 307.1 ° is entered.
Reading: 35 °
